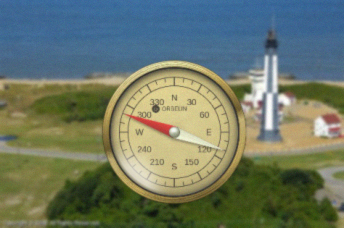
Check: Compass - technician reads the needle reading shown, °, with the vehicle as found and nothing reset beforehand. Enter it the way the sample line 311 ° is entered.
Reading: 290 °
